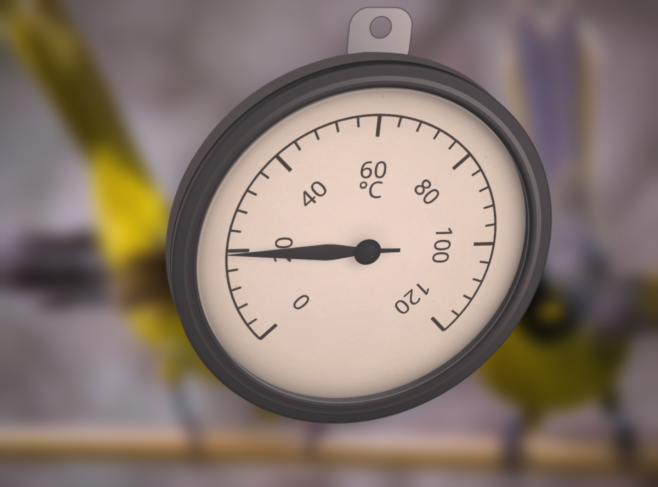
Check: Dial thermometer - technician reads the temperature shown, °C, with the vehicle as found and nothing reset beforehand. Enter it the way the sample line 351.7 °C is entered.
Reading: 20 °C
